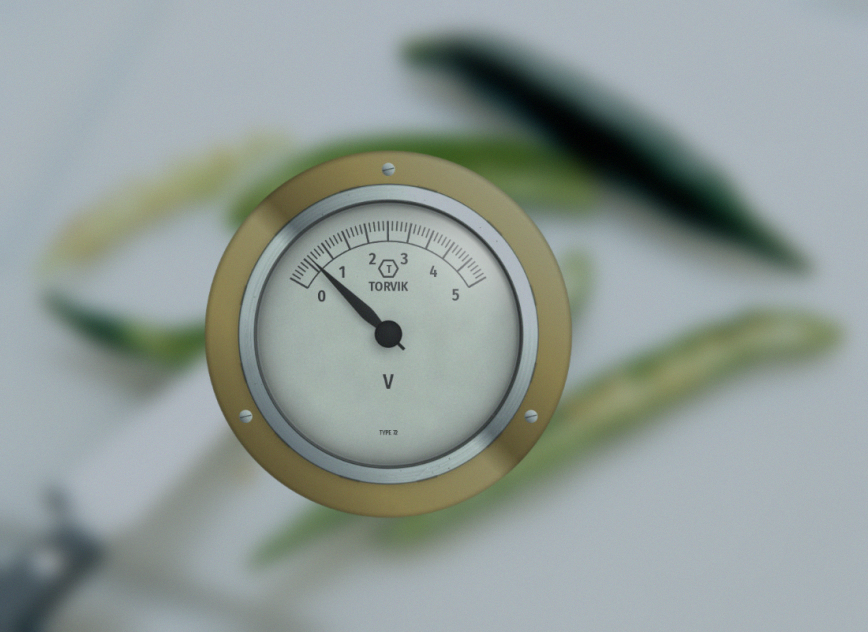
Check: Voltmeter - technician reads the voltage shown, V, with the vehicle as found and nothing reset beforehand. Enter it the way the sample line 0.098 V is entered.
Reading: 0.6 V
